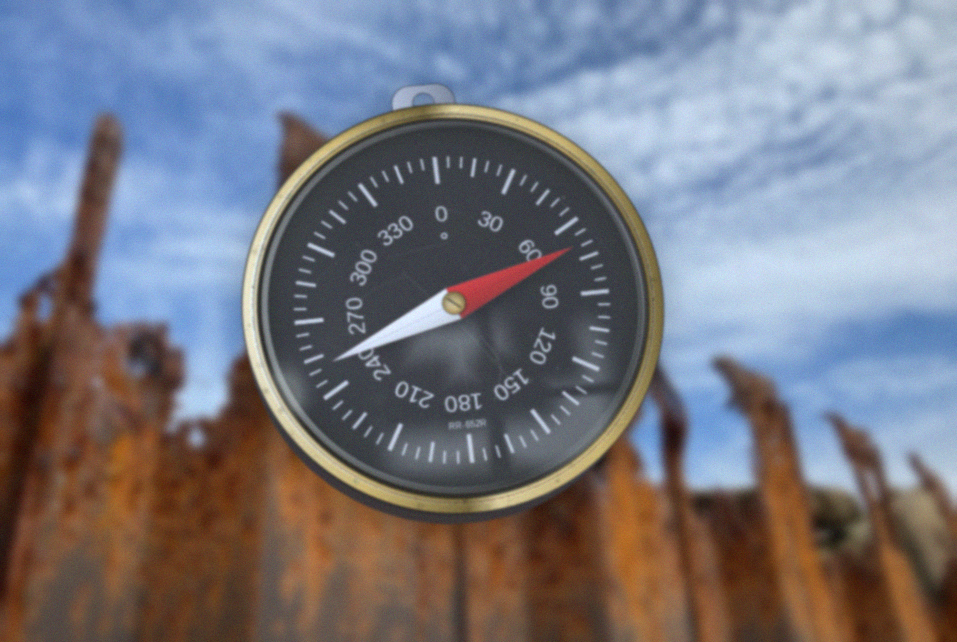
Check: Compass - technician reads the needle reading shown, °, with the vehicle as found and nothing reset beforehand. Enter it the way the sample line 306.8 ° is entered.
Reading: 70 °
